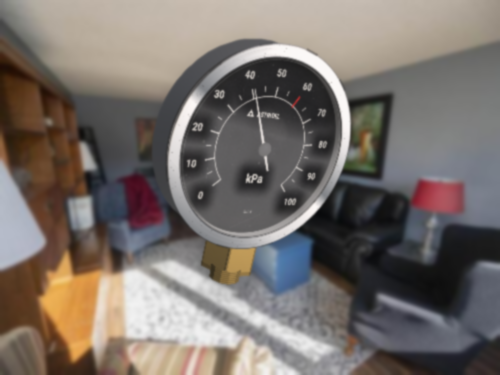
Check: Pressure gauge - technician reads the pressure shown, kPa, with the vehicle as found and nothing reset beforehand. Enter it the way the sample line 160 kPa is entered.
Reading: 40 kPa
